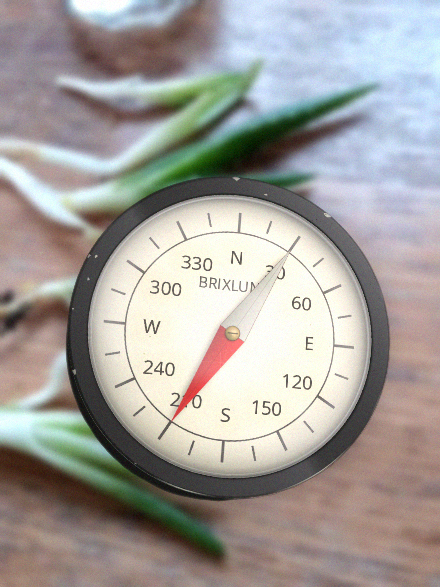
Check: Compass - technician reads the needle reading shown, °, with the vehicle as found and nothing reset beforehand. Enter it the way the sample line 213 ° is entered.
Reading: 210 °
